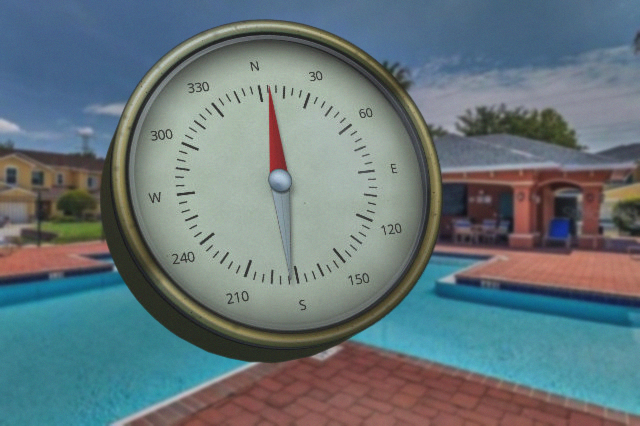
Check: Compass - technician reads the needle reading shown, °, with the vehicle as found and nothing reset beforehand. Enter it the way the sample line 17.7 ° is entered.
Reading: 5 °
